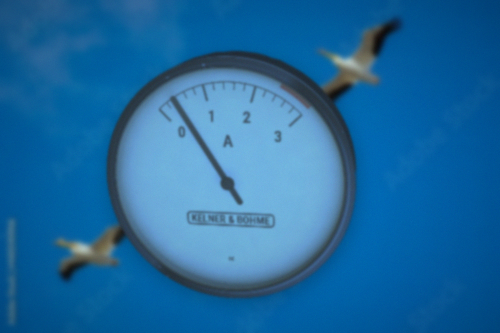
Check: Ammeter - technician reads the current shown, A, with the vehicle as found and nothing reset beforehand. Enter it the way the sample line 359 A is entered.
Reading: 0.4 A
